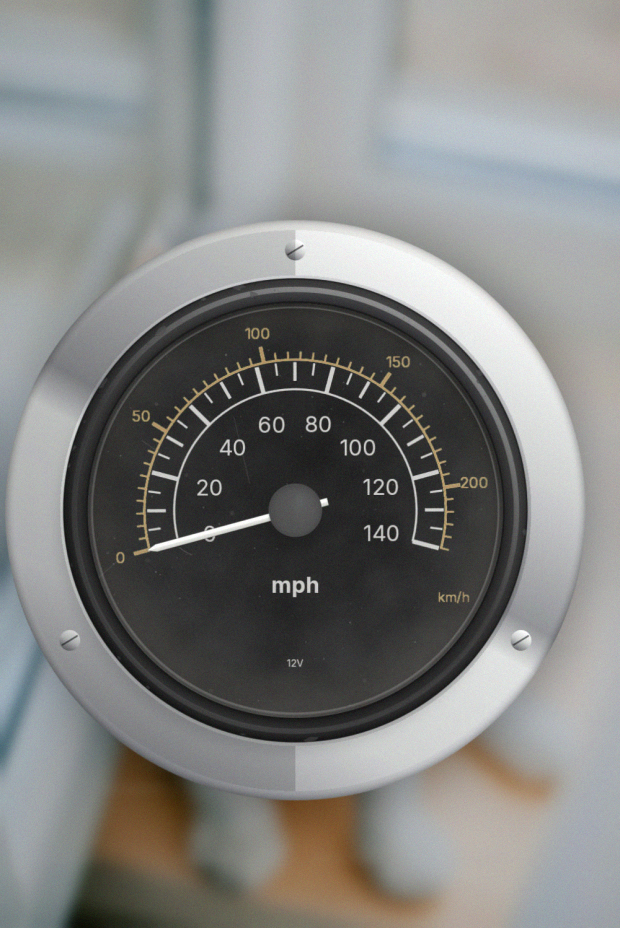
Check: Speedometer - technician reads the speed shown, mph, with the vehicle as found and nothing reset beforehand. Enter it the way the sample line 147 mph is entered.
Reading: 0 mph
